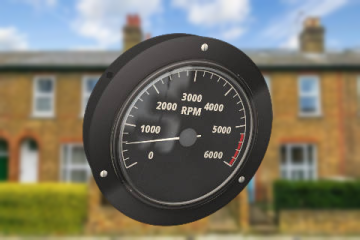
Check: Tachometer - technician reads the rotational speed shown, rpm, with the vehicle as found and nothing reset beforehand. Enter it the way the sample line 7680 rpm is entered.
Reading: 600 rpm
